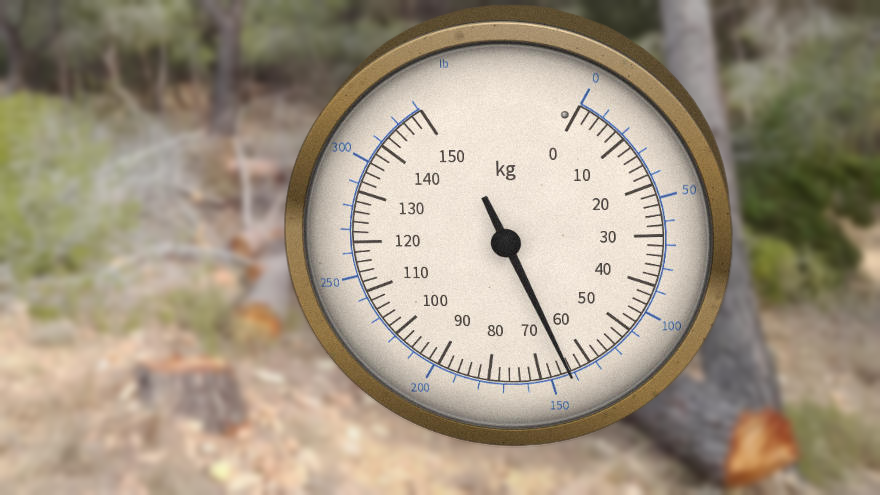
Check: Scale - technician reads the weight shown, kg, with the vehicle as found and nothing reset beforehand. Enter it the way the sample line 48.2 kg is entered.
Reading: 64 kg
